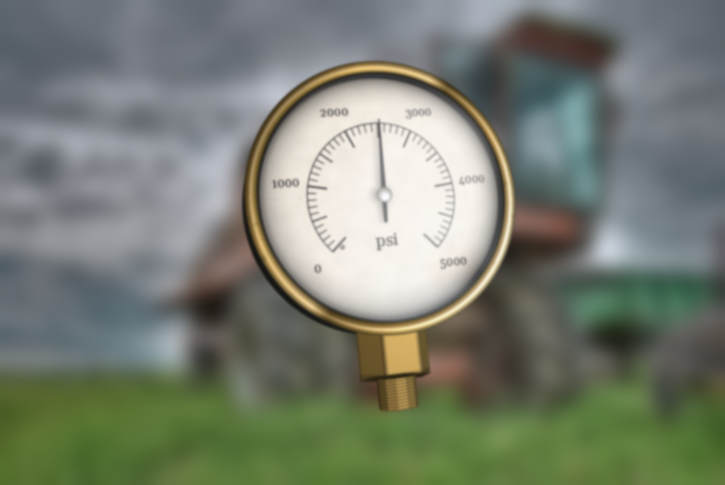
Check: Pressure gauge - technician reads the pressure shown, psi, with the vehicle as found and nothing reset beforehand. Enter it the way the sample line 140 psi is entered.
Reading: 2500 psi
